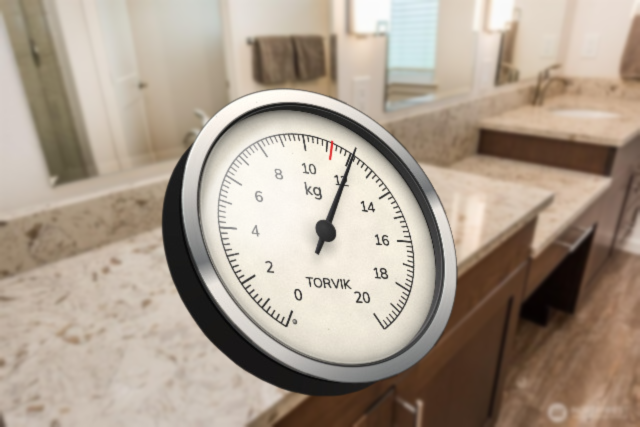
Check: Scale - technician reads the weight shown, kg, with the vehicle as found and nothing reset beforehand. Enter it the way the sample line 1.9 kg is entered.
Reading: 12 kg
